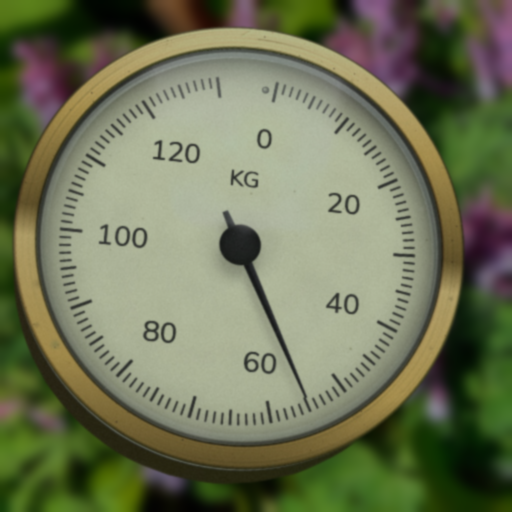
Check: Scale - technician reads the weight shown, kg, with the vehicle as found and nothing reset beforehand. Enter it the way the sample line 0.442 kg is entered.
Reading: 55 kg
